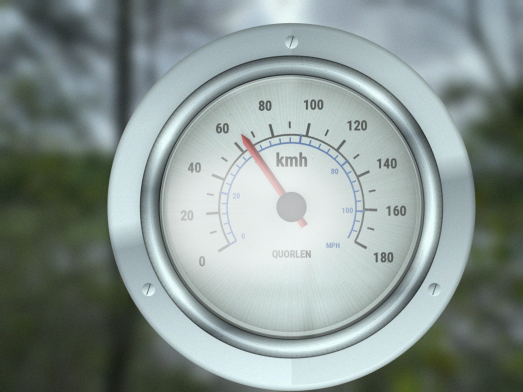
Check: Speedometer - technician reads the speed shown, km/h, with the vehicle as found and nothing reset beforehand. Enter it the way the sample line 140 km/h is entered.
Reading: 65 km/h
